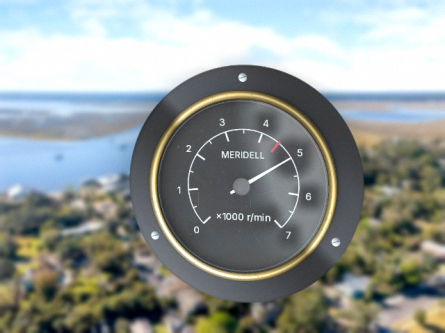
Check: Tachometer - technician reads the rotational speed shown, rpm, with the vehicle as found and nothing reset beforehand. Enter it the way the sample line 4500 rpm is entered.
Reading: 5000 rpm
